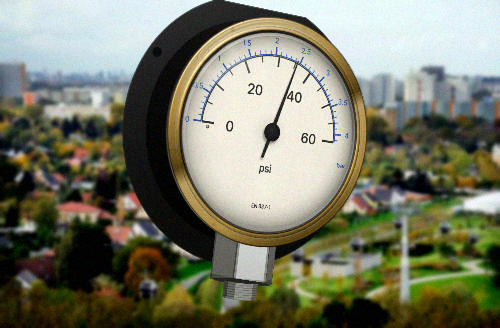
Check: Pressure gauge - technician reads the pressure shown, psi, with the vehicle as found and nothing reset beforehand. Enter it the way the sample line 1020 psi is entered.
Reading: 35 psi
